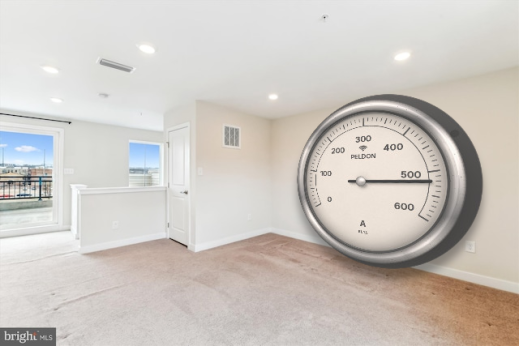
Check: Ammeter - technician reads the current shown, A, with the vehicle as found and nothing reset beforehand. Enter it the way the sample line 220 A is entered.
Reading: 520 A
